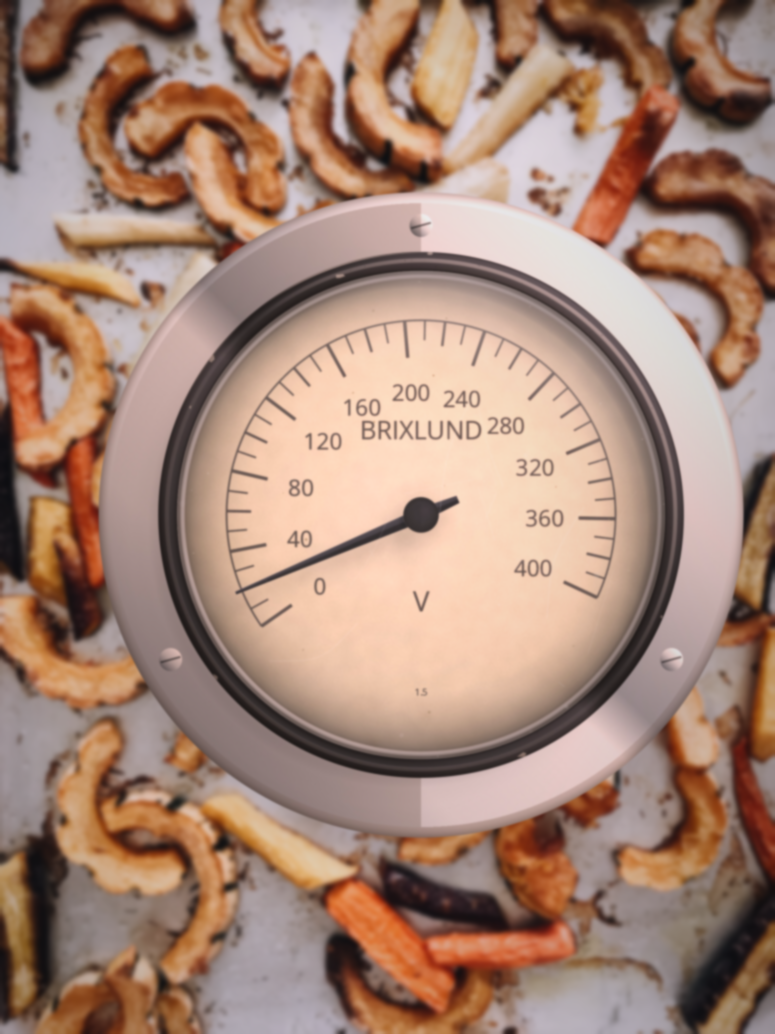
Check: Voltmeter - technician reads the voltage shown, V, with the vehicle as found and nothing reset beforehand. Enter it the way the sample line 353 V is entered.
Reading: 20 V
